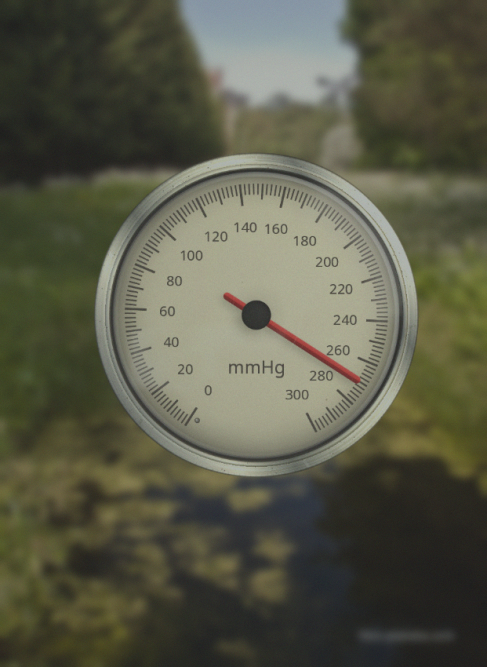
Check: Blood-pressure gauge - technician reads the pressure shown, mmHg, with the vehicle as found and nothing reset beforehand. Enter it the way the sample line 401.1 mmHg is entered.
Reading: 270 mmHg
